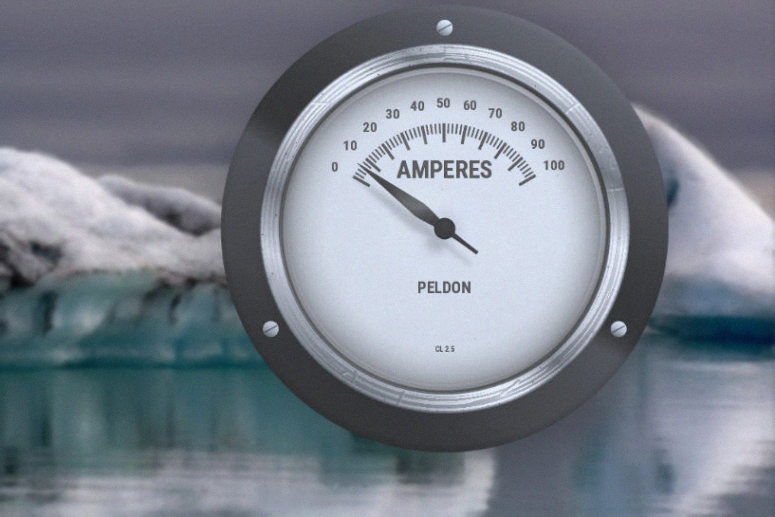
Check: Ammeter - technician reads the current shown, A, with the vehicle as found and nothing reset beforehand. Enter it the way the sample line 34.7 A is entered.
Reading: 6 A
